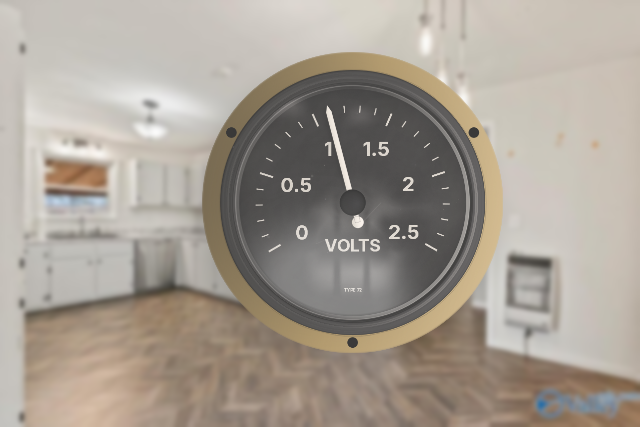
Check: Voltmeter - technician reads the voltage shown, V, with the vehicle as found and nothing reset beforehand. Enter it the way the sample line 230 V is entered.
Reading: 1.1 V
